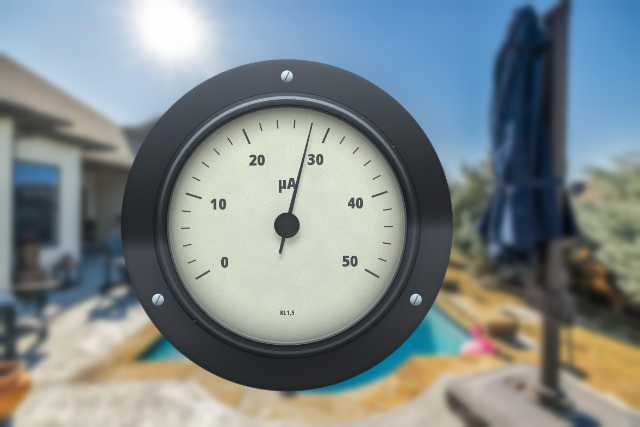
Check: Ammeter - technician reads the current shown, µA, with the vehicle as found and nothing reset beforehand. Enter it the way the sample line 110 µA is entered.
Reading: 28 µA
